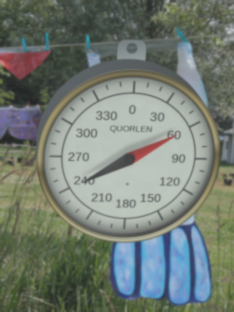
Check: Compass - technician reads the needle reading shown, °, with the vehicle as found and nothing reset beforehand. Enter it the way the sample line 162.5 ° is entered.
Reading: 60 °
